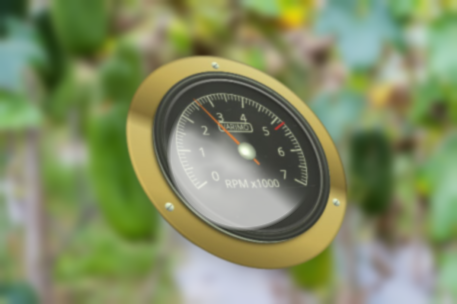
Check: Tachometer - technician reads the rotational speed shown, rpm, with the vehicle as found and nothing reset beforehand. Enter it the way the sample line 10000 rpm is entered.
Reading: 2500 rpm
